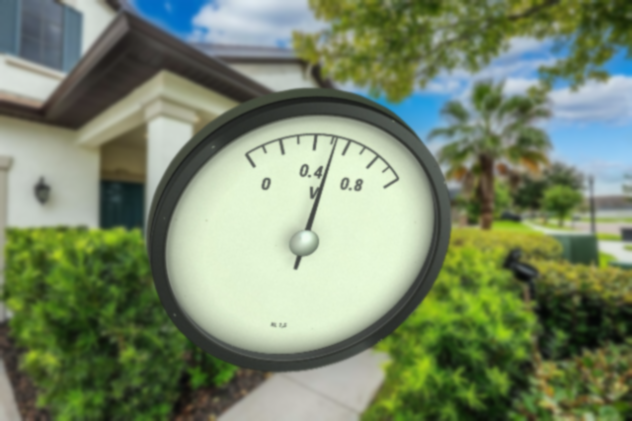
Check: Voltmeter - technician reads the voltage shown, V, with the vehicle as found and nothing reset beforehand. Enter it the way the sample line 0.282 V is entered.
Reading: 0.5 V
